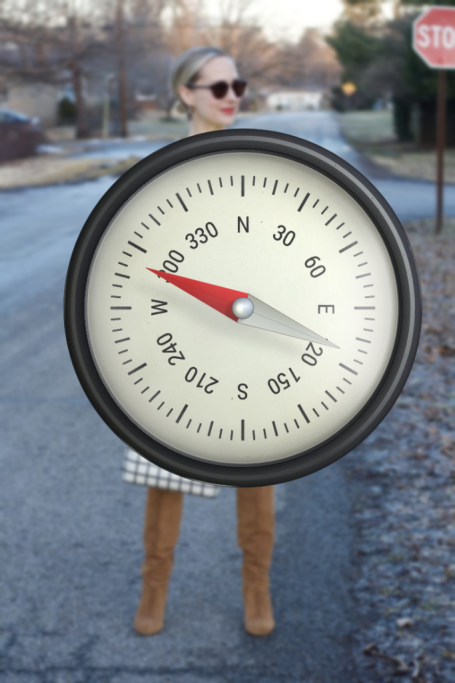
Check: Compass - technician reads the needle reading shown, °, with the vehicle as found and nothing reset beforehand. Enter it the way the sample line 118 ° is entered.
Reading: 292.5 °
